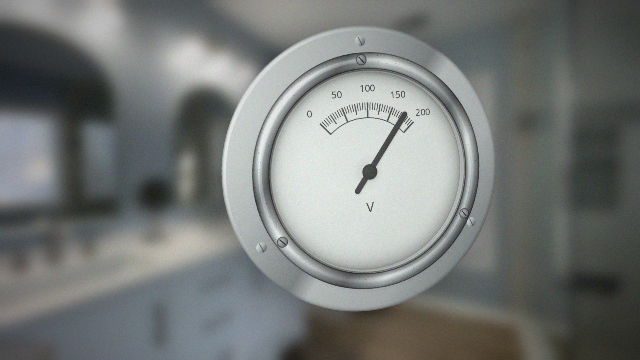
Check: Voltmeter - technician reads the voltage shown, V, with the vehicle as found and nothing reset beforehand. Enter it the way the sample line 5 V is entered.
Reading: 175 V
